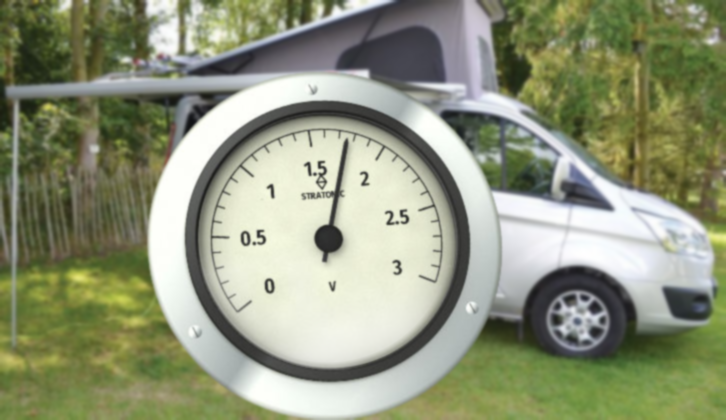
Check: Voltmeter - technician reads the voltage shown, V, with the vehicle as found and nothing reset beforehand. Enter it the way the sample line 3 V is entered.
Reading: 1.75 V
